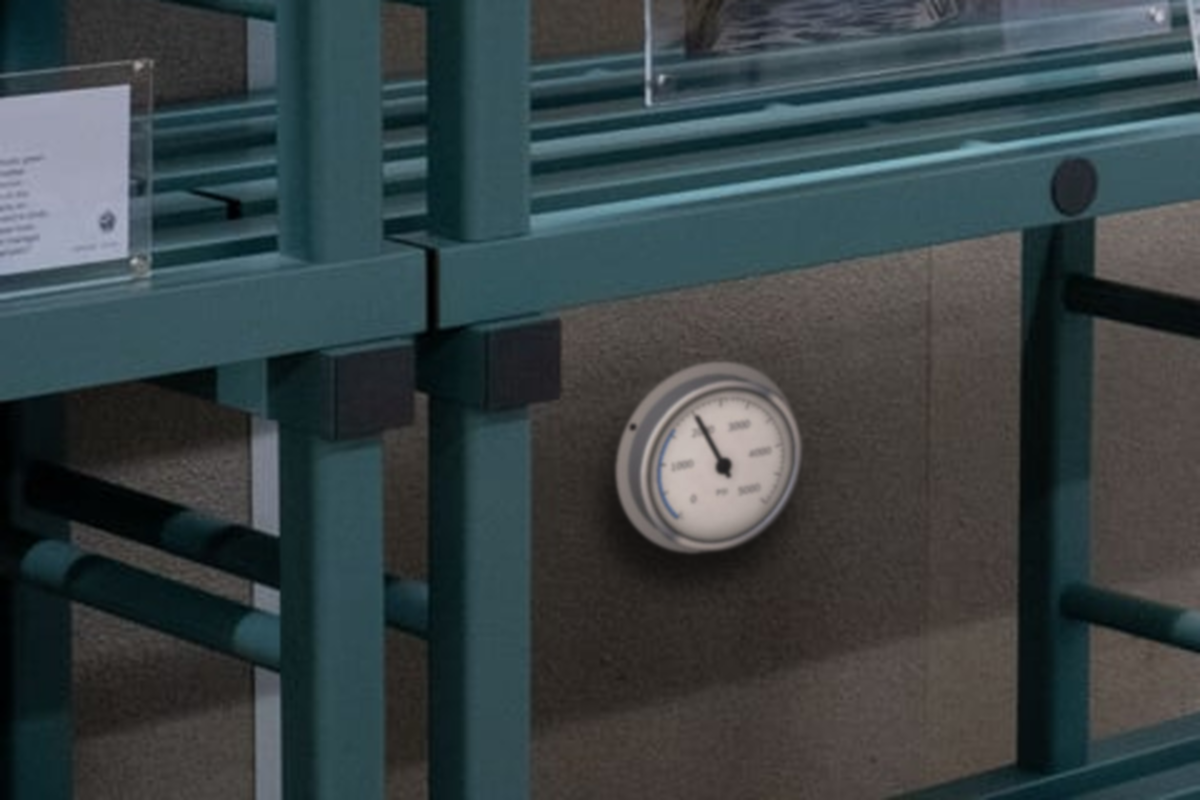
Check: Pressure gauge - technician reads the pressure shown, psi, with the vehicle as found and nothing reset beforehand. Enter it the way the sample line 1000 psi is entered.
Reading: 2000 psi
